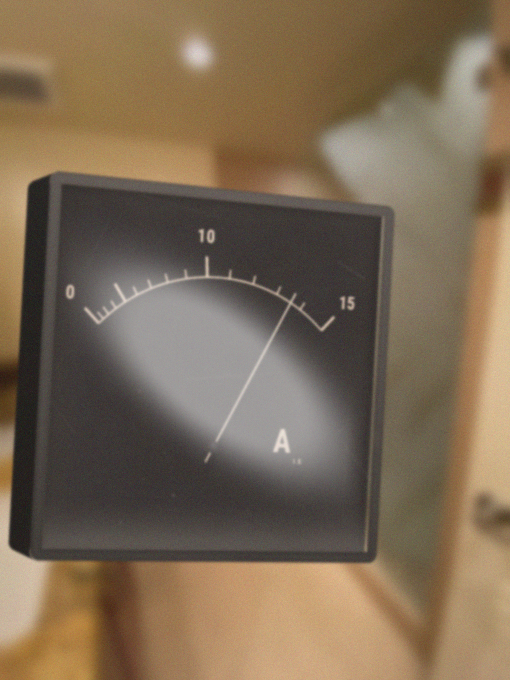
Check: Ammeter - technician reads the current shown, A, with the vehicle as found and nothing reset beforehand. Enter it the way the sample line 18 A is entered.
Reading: 13.5 A
